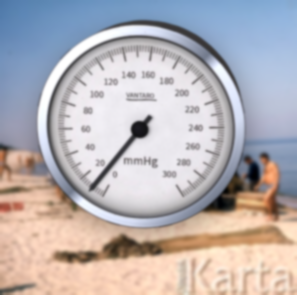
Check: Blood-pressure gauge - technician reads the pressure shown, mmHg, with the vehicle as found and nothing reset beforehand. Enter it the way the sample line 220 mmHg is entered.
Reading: 10 mmHg
